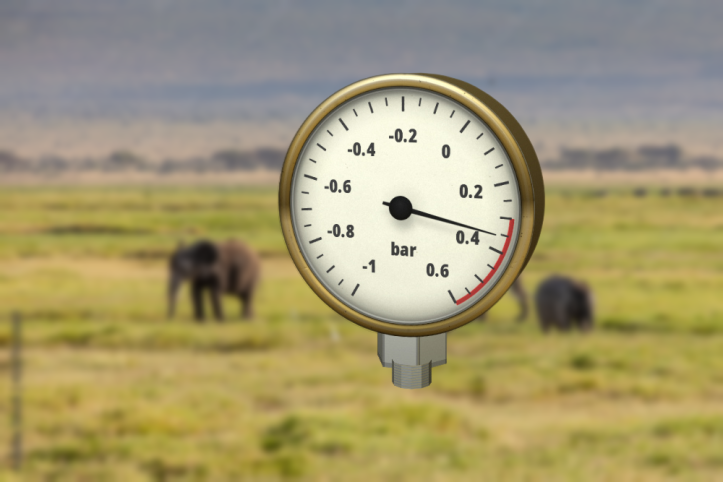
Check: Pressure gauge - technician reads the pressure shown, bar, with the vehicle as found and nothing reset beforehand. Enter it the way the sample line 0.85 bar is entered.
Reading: 0.35 bar
